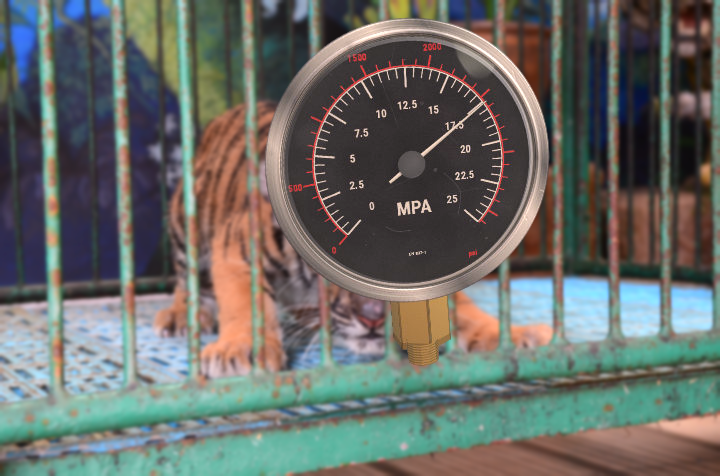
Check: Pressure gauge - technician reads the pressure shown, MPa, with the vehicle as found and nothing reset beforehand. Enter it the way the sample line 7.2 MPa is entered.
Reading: 17.5 MPa
